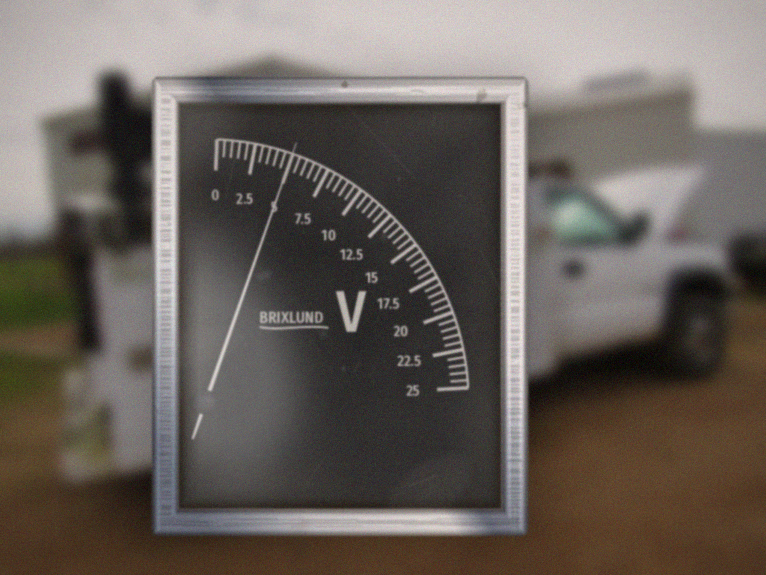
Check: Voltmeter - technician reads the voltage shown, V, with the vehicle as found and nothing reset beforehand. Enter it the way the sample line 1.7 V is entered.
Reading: 5 V
